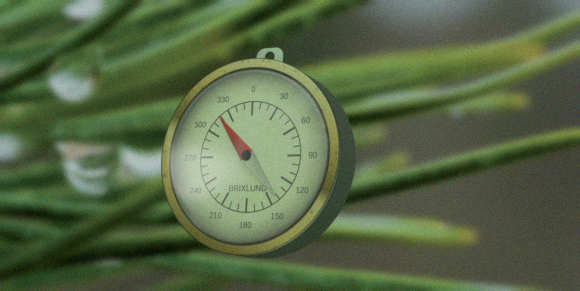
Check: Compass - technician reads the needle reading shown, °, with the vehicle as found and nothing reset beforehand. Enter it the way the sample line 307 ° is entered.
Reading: 320 °
